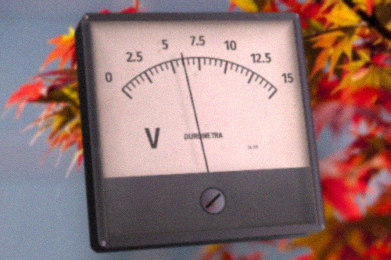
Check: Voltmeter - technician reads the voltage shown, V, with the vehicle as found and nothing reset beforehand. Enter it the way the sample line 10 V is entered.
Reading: 6 V
